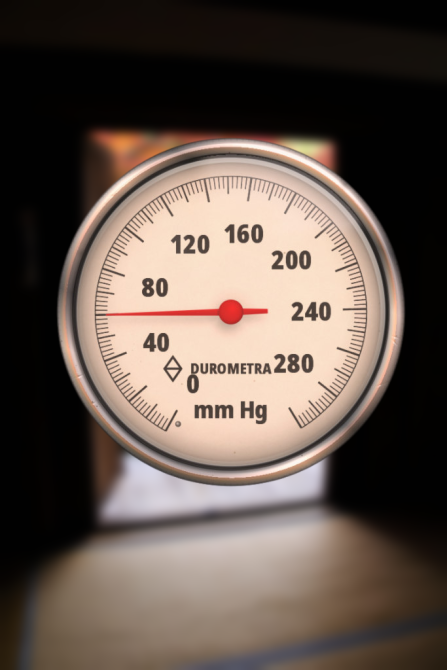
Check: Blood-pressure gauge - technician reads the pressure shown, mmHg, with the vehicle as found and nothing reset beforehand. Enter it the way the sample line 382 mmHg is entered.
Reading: 60 mmHg
